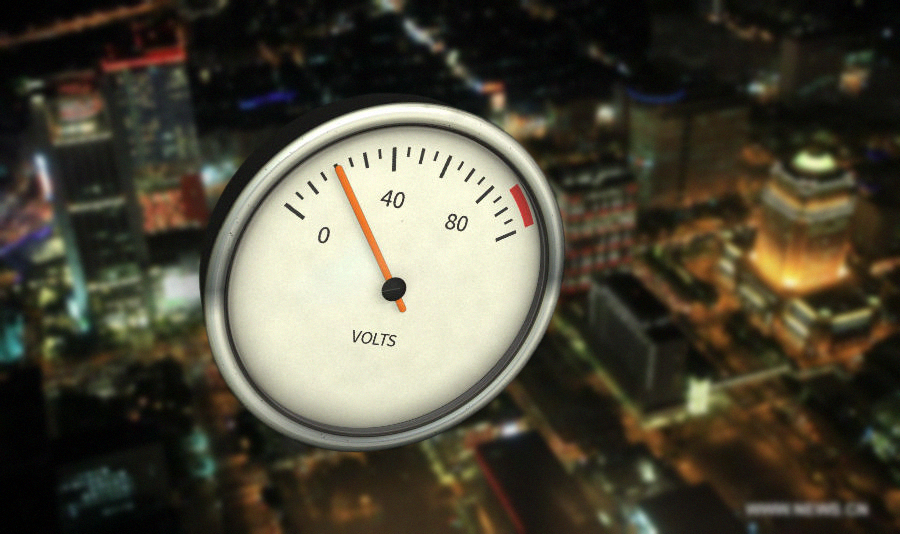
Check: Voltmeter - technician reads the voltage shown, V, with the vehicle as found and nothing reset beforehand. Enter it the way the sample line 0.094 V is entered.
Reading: 20 V
